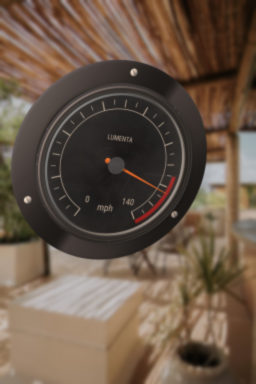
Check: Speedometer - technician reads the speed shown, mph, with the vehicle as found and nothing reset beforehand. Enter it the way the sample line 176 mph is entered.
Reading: 122.5 mph
